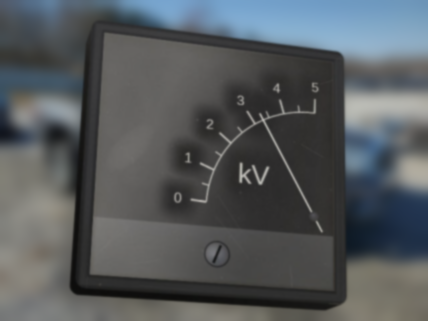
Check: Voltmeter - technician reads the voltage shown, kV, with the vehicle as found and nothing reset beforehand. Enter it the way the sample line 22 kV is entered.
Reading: 3.25 kV
